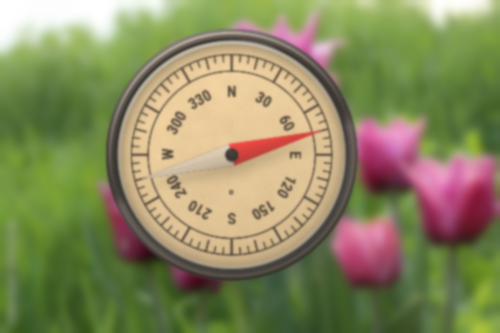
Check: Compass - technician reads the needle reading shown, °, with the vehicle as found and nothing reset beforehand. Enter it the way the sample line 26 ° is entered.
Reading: 75 °
